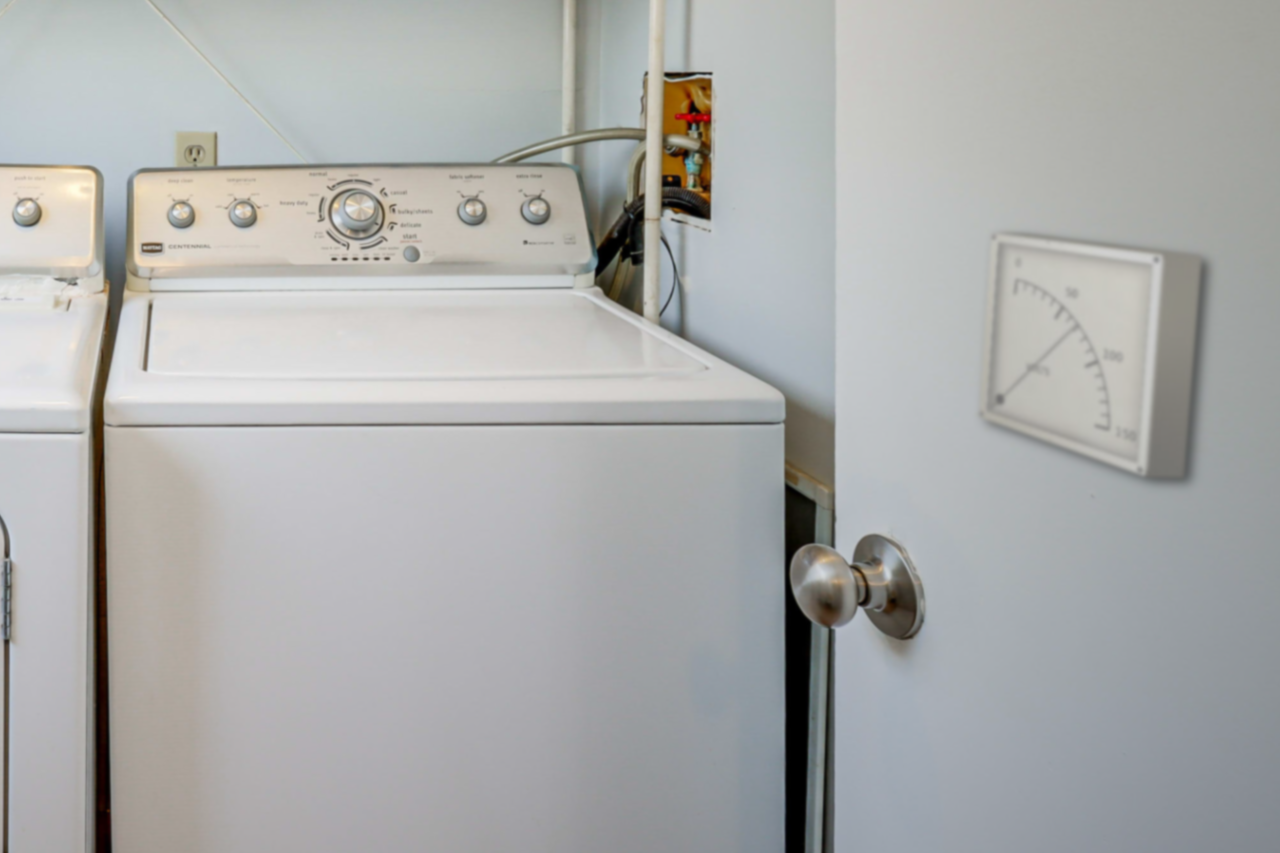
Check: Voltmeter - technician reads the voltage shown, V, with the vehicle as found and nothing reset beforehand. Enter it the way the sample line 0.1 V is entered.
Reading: 70 V
